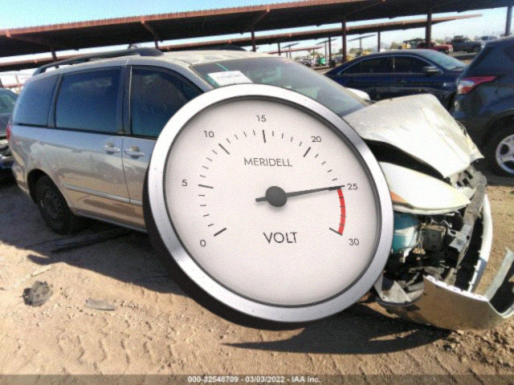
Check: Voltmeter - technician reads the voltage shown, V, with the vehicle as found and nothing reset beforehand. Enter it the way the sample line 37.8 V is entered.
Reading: 25 V
